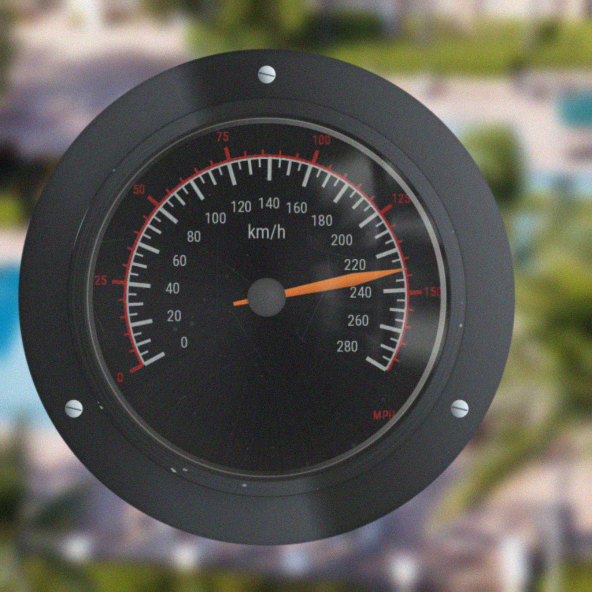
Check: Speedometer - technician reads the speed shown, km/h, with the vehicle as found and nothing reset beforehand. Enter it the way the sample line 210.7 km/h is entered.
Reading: 230 km/h
